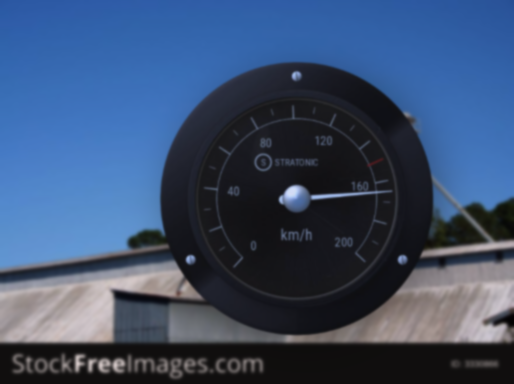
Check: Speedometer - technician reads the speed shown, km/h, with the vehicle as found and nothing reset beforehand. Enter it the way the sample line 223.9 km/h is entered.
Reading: 165 km/h
